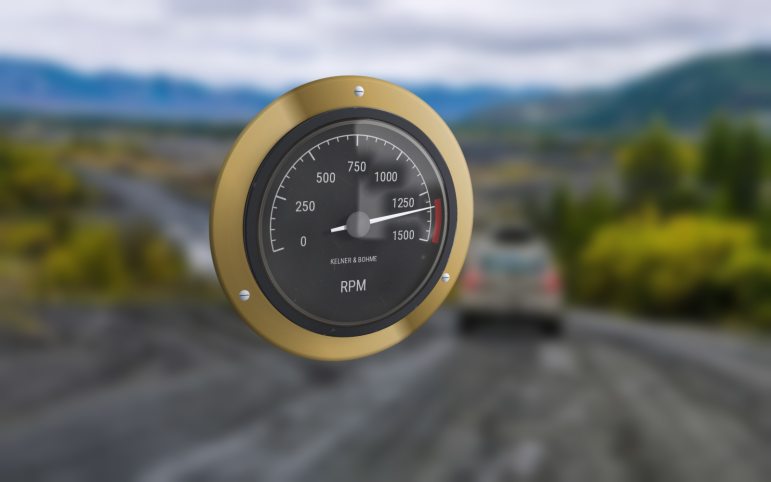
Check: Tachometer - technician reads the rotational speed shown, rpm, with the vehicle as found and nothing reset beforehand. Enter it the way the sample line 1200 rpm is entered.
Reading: 1325 rpm
